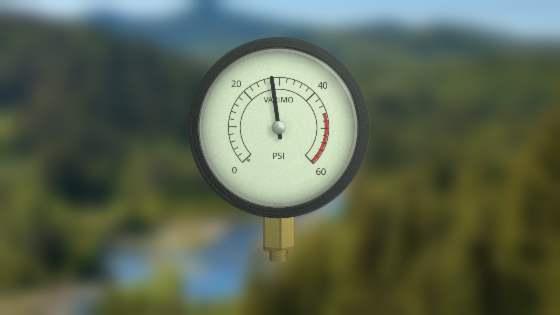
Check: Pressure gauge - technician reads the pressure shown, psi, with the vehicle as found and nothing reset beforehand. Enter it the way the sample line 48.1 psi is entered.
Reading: 28 psi
